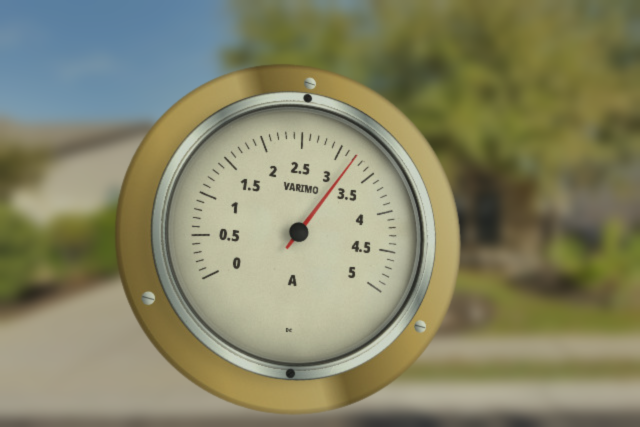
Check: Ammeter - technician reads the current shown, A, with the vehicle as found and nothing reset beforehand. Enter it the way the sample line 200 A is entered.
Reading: 3.2 A
